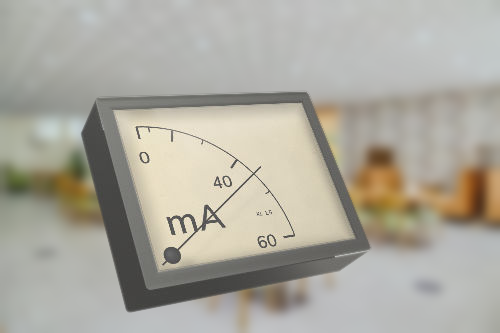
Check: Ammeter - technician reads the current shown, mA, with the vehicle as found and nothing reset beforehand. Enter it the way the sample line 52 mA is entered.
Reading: 45 mA
